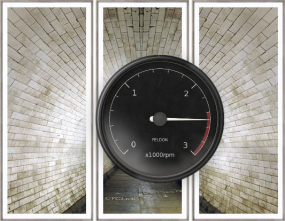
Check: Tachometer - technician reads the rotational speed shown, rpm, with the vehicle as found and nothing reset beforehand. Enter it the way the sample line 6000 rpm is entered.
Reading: 2500 rpm
